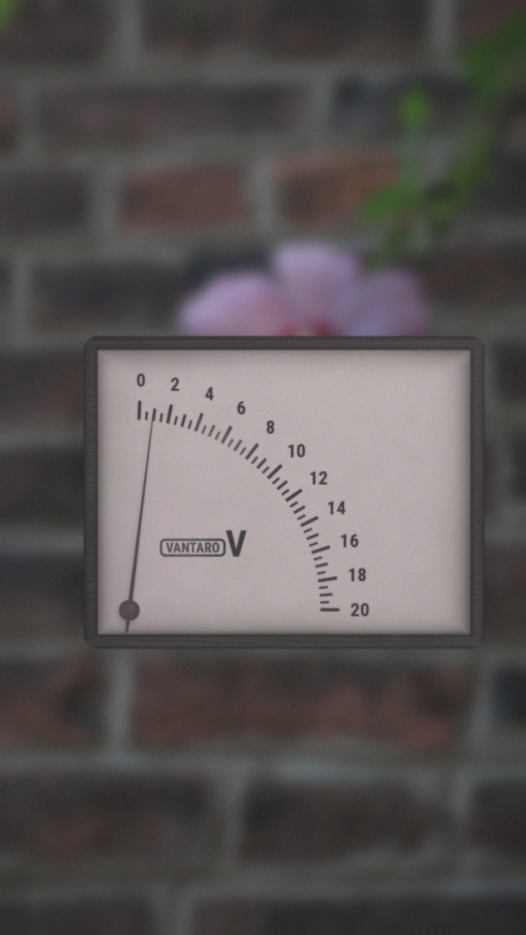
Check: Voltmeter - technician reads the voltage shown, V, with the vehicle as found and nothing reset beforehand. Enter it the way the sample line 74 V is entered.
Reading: 1 V
